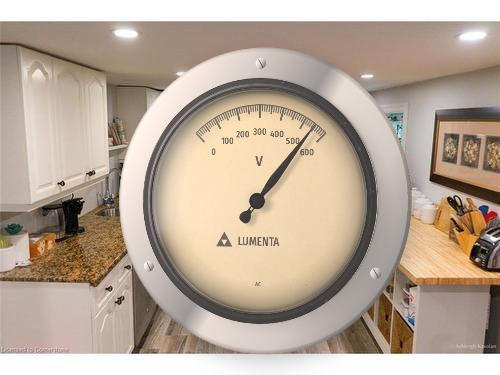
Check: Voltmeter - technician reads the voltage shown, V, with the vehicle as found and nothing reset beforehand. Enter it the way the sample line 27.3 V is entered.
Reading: 550 V
